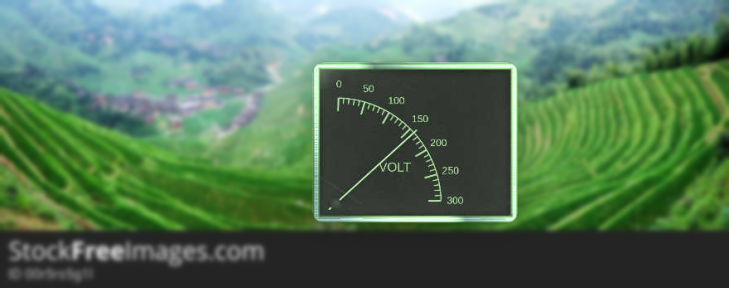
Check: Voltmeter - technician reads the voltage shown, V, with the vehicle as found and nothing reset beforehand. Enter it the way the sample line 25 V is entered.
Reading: 160 V
